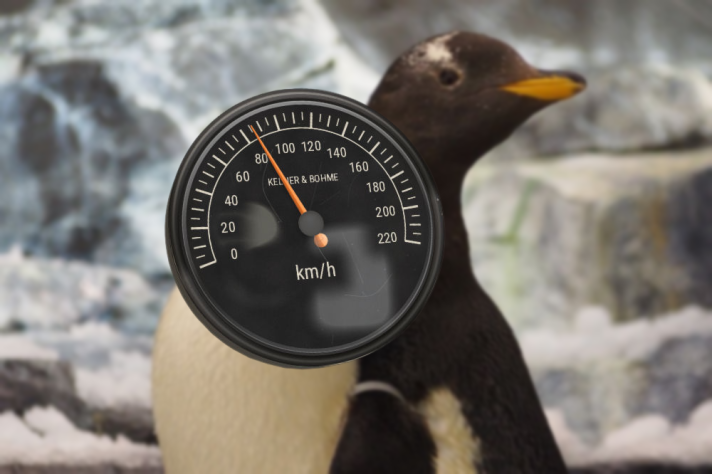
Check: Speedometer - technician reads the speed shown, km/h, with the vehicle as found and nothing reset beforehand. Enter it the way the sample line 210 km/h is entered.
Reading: 85 km/h
